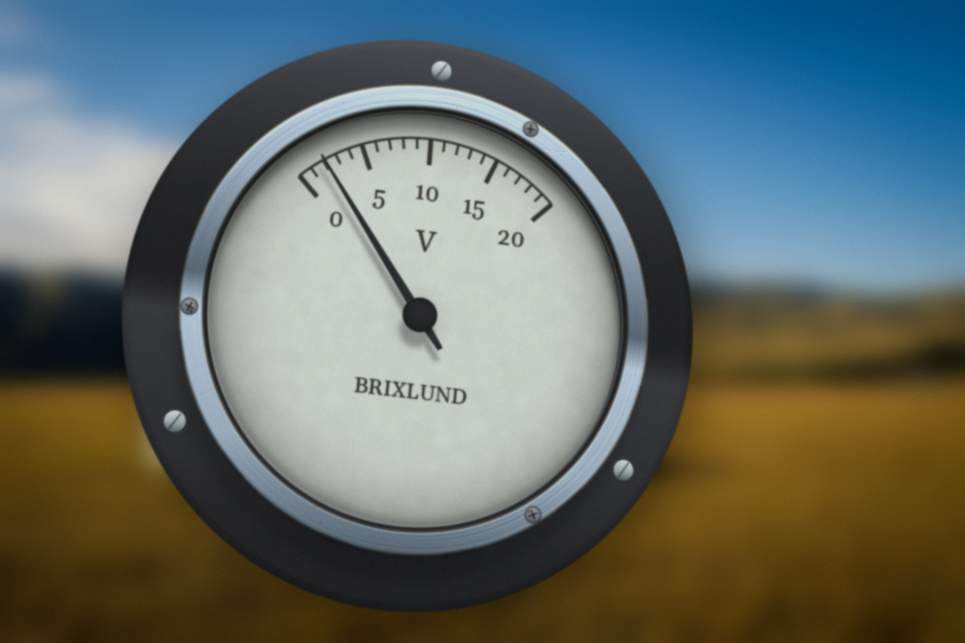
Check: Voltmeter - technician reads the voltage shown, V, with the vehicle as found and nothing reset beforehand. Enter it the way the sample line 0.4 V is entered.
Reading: 2 V
